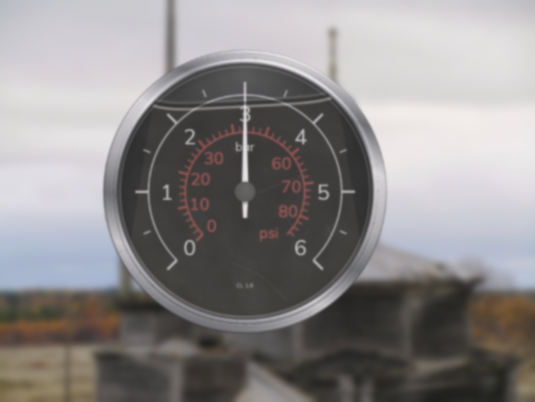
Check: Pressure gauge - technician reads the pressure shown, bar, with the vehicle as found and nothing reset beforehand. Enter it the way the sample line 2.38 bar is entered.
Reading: 3 bar
